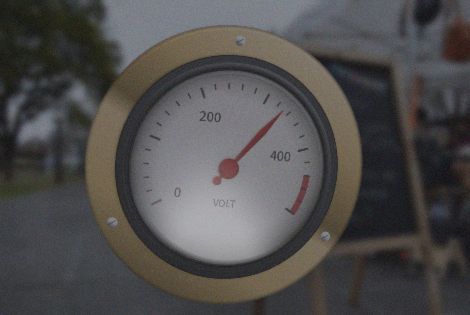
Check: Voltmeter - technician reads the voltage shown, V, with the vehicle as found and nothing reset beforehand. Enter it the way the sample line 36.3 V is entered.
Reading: 330 V
